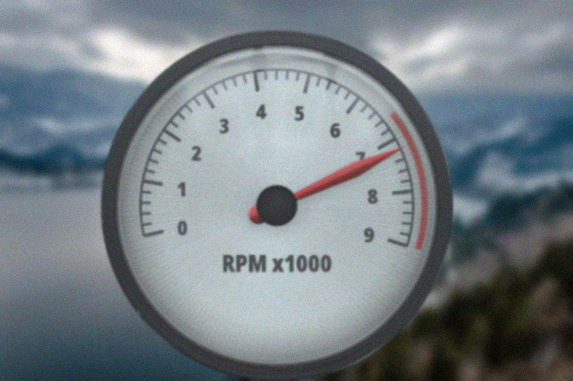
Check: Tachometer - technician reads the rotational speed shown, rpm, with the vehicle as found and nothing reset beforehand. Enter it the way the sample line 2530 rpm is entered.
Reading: 7200 rpm
